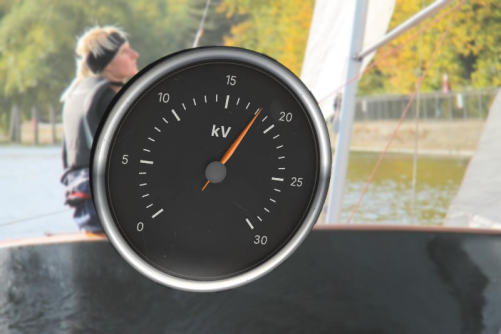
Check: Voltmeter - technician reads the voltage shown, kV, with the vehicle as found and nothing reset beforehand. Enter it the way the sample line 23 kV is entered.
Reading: 18 kV
